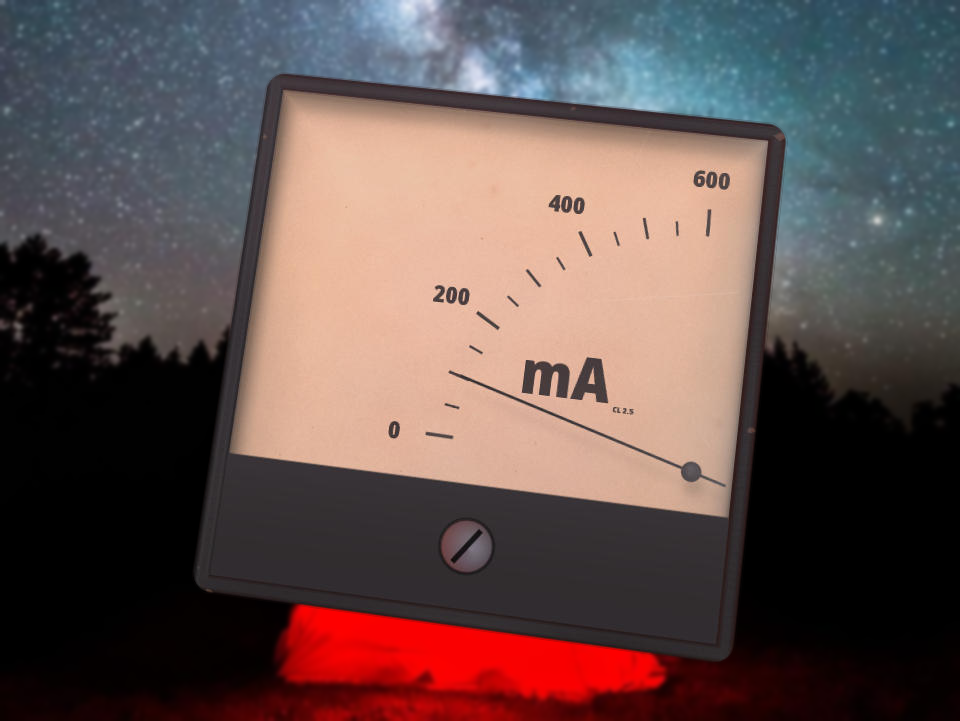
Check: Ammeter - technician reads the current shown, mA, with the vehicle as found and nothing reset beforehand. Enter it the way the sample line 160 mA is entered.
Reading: 100 mA
